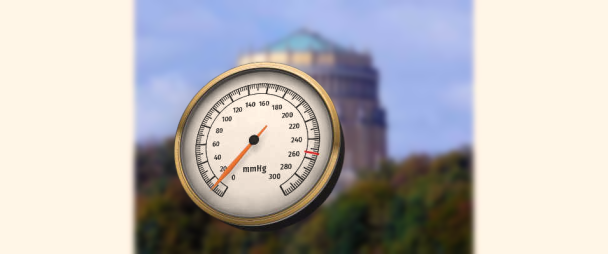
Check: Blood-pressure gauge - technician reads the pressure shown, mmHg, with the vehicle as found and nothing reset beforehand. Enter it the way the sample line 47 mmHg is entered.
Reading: 10 mmHg
